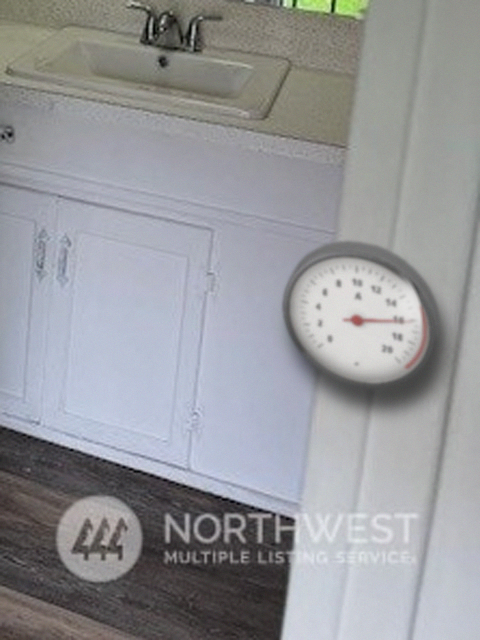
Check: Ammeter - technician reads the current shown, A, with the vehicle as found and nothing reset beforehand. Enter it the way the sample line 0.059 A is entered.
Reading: 16 A
